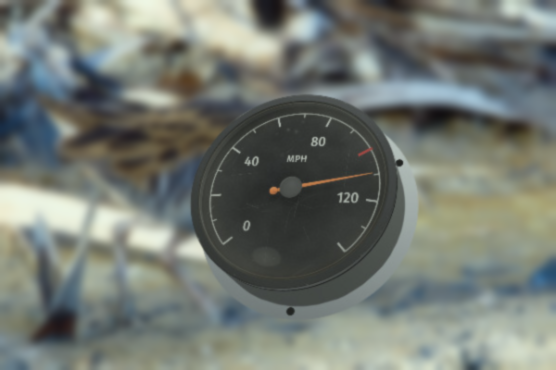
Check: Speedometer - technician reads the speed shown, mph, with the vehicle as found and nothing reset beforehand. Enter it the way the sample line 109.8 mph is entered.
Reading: 110 mph
